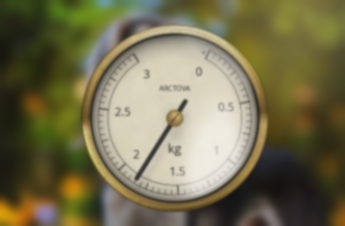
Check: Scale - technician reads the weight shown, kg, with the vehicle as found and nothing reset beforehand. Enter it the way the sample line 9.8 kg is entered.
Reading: 1.85 kg
